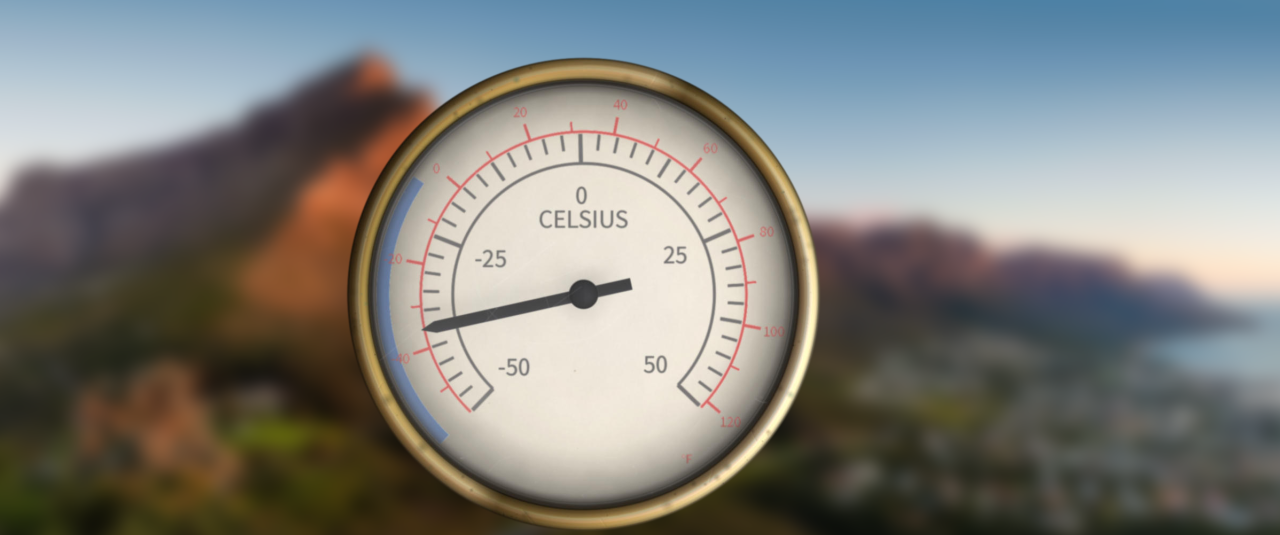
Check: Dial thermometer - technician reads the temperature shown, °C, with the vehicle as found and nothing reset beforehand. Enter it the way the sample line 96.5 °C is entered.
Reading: -37.5 °C
